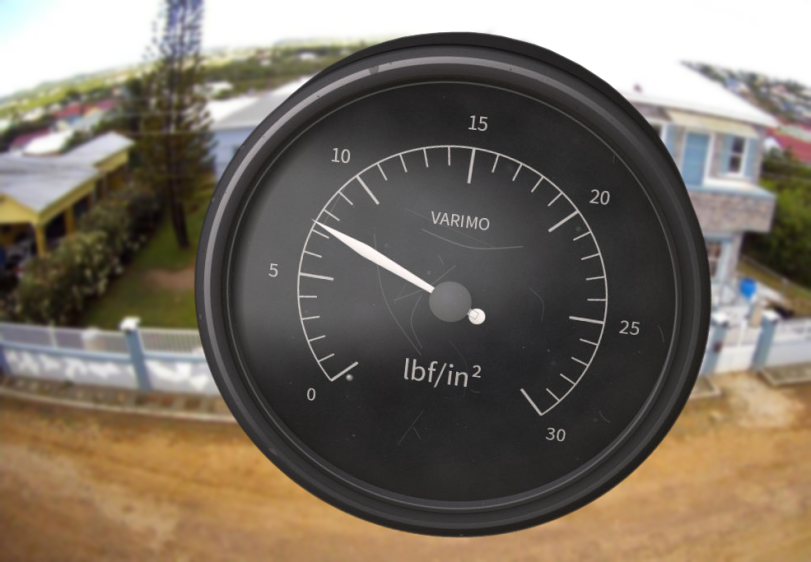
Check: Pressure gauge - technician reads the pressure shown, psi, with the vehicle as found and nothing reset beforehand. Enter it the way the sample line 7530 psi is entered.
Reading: 7.5 psi
